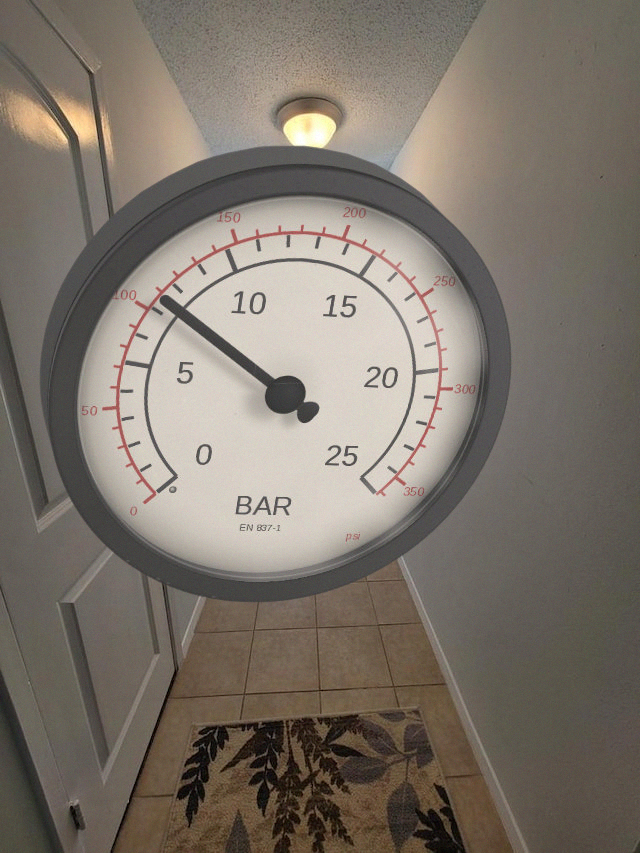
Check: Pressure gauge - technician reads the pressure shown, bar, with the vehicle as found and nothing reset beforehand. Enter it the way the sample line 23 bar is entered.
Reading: 7.5 bar
